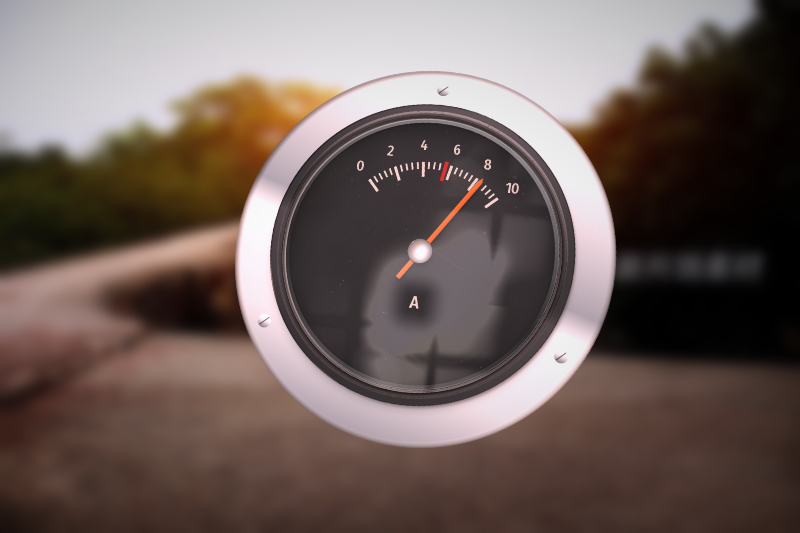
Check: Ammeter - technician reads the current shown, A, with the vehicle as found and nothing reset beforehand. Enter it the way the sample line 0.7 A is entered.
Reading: 8.4 A
